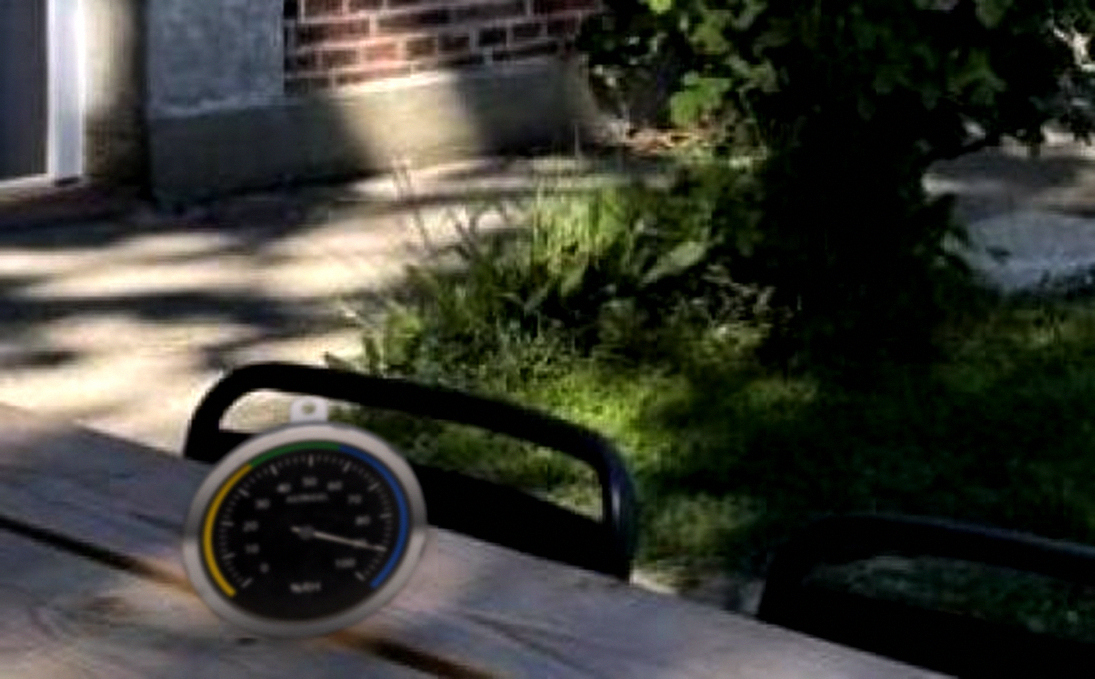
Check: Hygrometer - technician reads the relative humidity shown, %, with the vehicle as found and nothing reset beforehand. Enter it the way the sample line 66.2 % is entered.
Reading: 90 %
